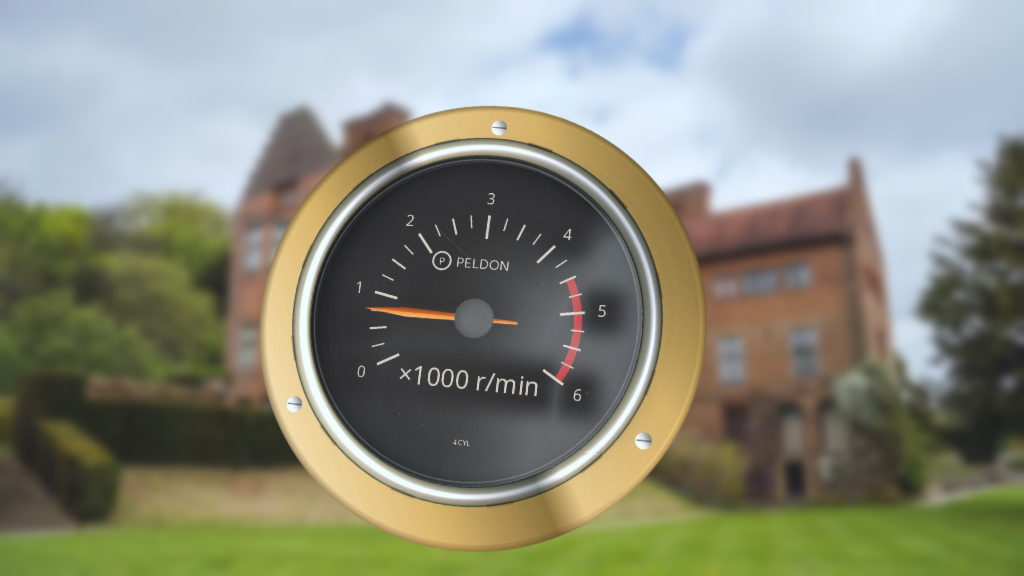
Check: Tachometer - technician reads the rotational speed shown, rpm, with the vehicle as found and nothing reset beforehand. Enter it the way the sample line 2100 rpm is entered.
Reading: 750 rpm
